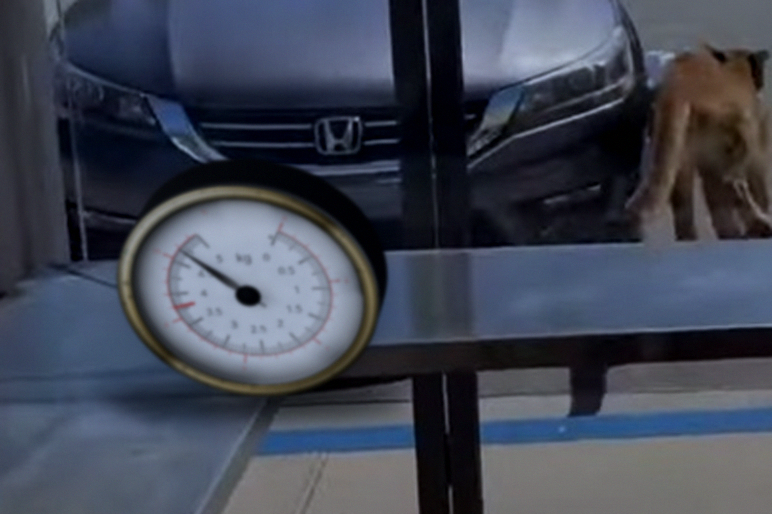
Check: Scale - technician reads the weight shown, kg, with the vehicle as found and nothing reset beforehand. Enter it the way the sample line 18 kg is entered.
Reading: 4.75 kg
